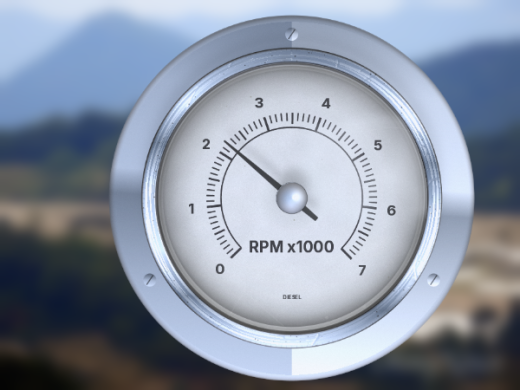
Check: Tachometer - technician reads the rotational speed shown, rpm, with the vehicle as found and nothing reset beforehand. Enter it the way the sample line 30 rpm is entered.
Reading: 2200 rpm
